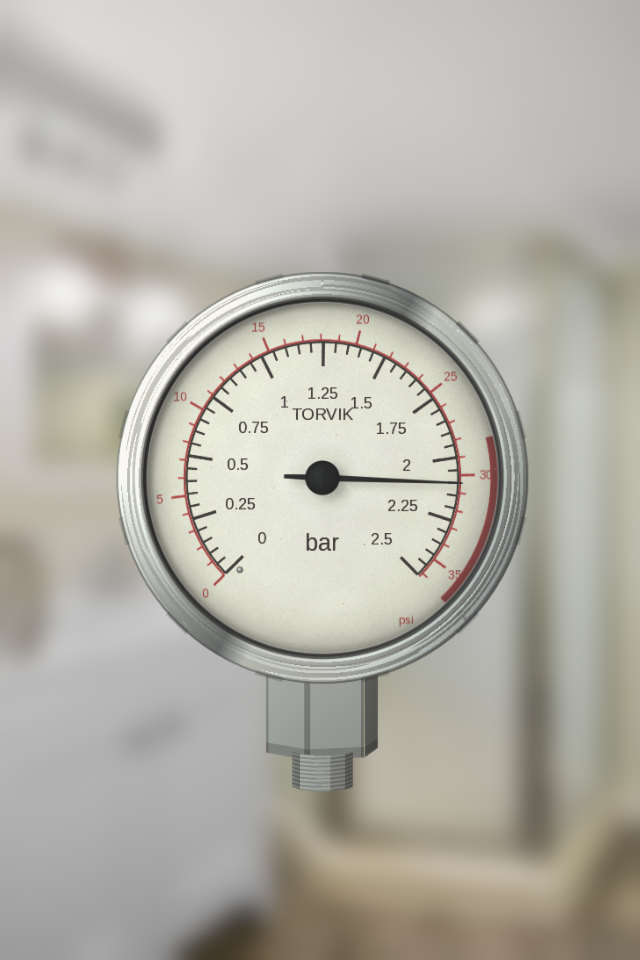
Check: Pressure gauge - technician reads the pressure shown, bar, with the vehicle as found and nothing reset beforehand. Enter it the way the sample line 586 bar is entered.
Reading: 2.1 bar
